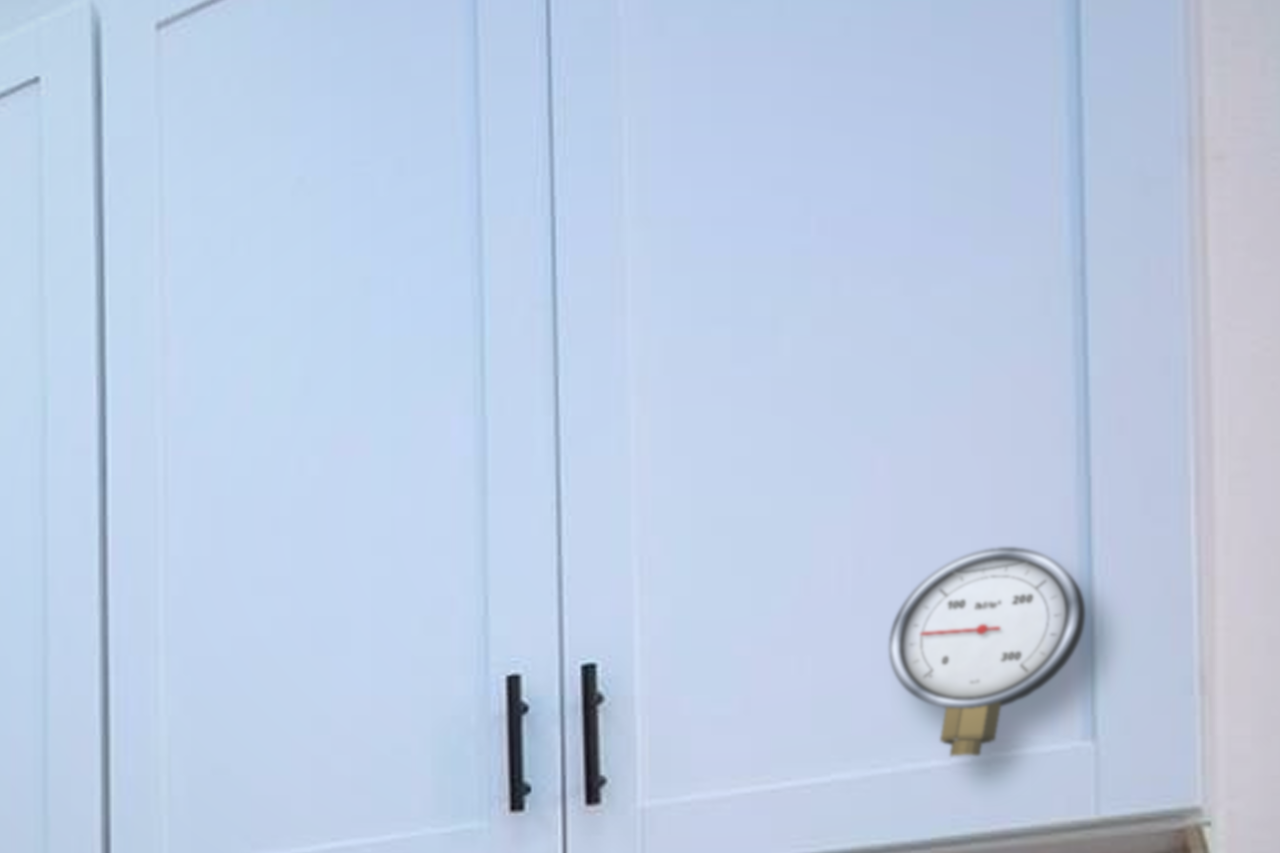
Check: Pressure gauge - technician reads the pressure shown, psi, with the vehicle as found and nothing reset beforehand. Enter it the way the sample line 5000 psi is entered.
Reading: 50 psi
